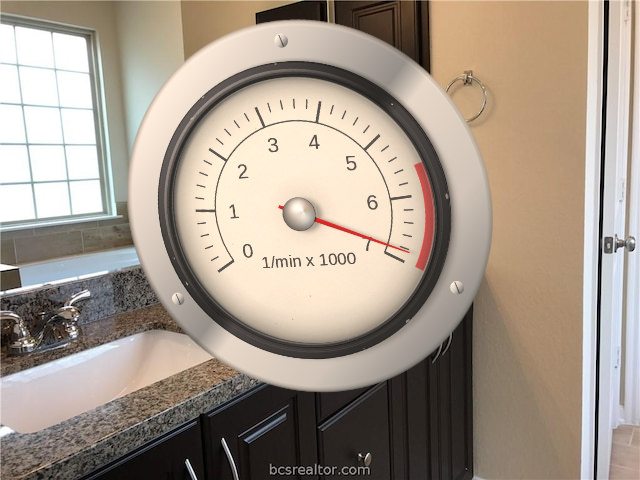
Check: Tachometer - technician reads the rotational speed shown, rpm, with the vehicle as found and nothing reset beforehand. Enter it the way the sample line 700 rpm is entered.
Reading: 6800 rpm
